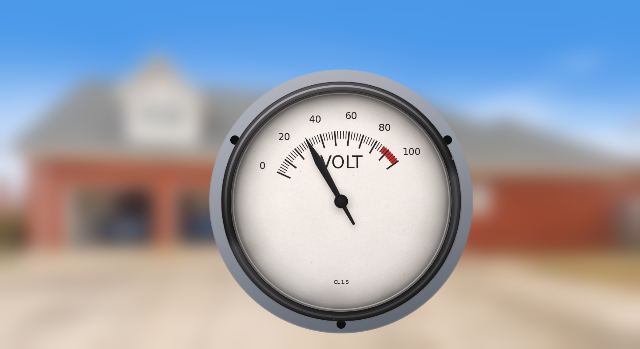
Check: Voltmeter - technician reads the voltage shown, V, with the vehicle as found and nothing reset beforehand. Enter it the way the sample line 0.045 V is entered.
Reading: 30 V
